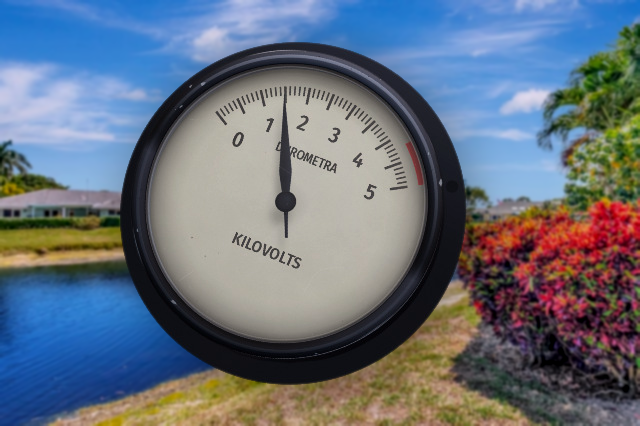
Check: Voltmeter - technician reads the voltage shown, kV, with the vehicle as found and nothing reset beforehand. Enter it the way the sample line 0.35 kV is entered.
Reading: 1.5 kV
